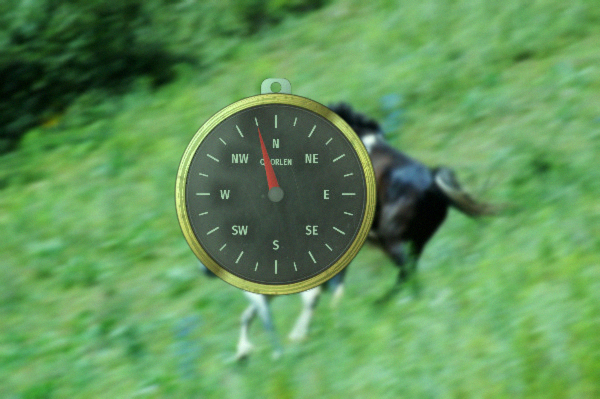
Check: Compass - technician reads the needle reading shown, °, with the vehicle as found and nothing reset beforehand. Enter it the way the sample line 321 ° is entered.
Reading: 345 °
